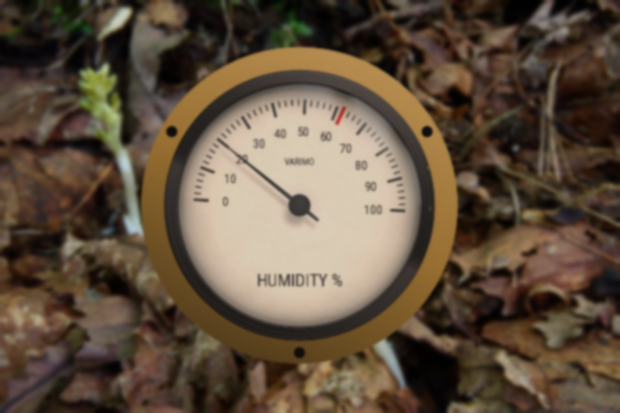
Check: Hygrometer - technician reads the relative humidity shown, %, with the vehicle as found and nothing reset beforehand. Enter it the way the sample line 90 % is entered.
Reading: 20 %
